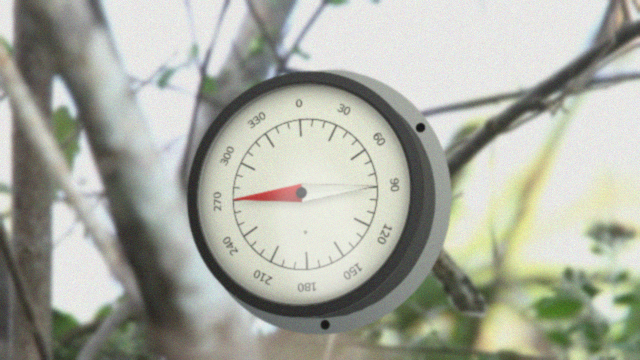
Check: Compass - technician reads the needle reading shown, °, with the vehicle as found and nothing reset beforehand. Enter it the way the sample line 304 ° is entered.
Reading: 270 °
